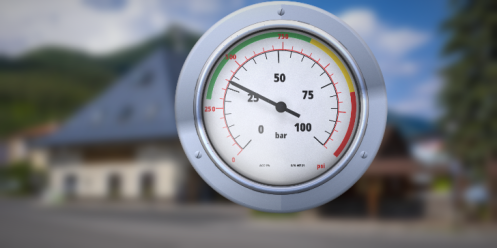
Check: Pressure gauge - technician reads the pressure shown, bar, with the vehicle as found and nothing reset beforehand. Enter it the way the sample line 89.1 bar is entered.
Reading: 27.5 bar
